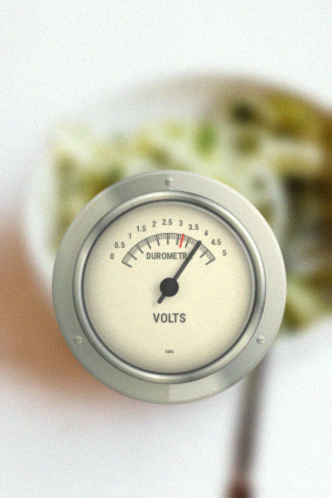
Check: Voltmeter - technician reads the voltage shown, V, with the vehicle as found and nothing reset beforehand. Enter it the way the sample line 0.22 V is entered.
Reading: 4 V
